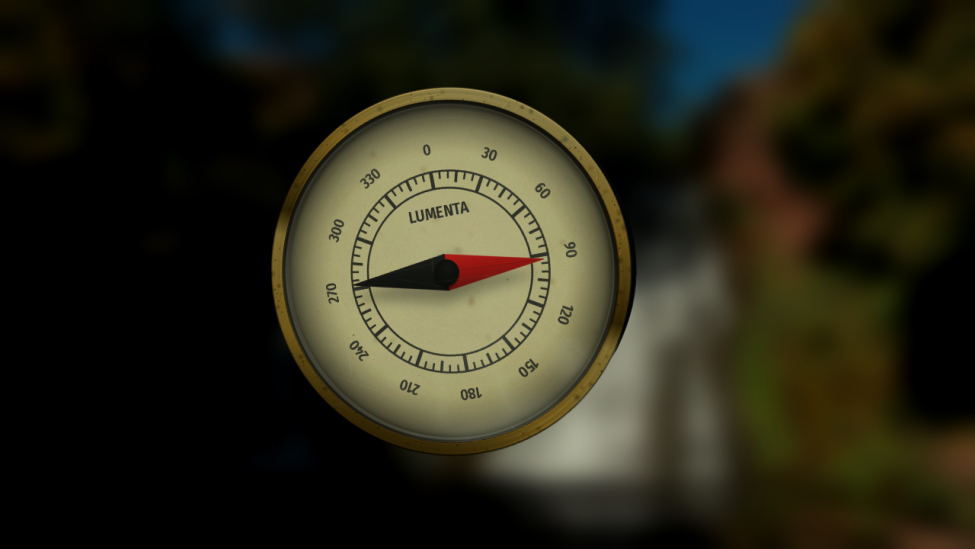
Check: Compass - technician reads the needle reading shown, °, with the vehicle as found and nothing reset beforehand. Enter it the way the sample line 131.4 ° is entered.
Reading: 92.5 °
